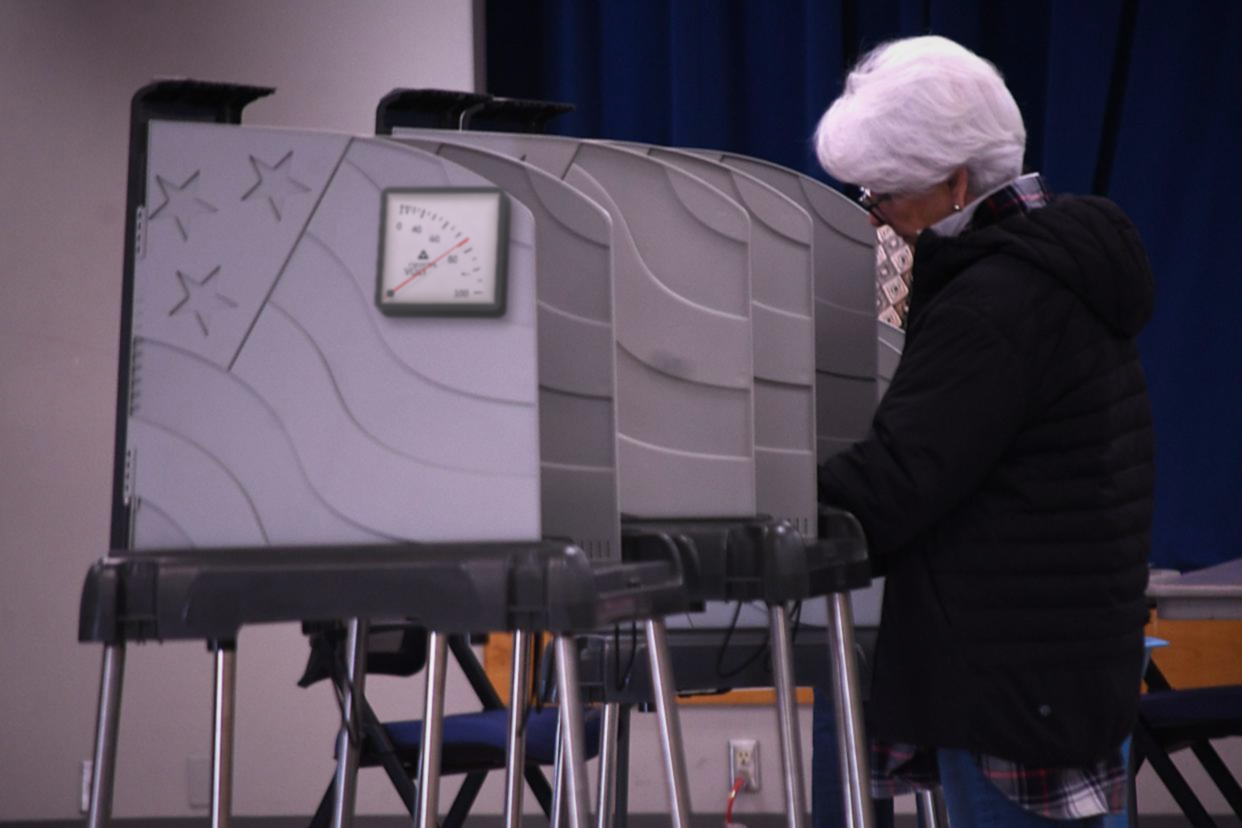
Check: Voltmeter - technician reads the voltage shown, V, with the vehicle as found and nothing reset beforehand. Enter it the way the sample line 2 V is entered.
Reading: 75 V
